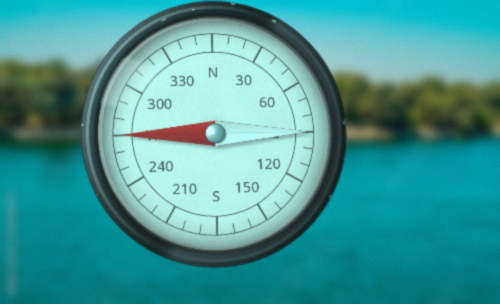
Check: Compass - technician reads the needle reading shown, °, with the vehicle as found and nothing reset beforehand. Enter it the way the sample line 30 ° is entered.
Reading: 270 °
